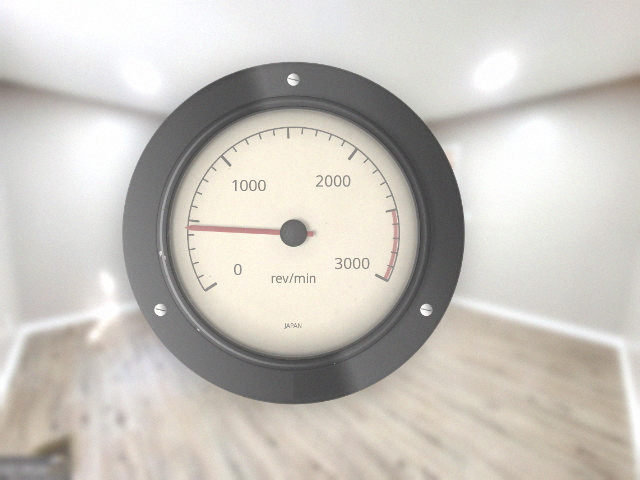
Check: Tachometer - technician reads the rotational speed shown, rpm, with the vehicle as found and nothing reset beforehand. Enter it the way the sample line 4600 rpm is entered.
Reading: 450 rpm
